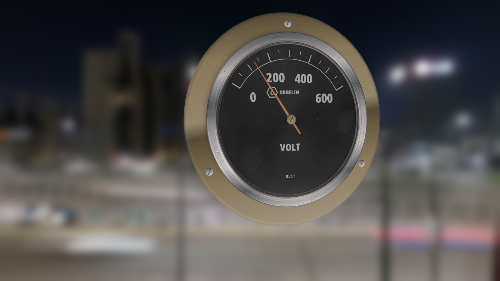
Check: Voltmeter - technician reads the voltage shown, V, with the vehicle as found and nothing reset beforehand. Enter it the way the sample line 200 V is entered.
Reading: 125 V
